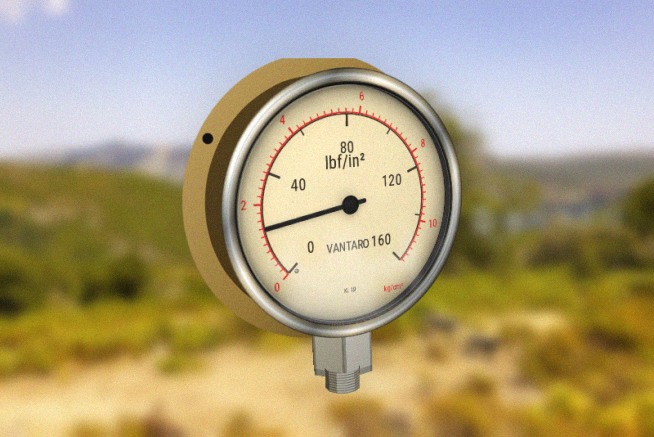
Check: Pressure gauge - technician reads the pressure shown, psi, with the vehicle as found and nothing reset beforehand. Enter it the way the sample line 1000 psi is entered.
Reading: 20 psi
